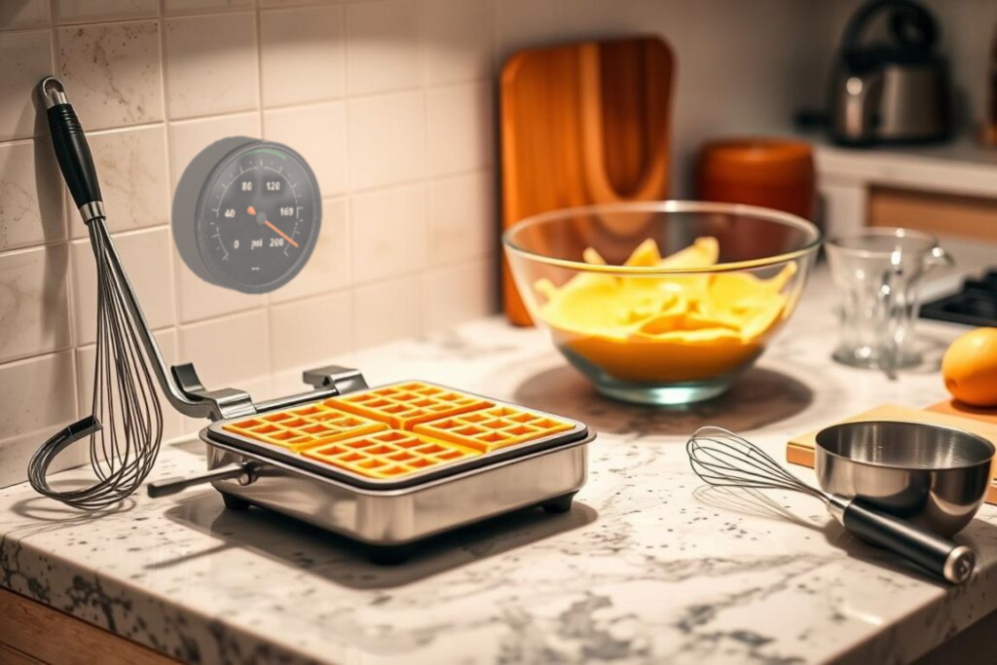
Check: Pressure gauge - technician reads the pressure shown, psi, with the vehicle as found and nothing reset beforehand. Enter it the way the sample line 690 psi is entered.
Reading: 190 psi
